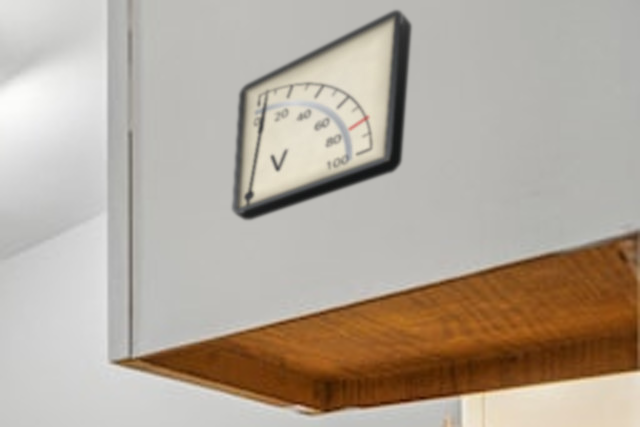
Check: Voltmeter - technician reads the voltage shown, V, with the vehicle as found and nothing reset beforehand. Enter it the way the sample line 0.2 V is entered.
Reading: 5 V
